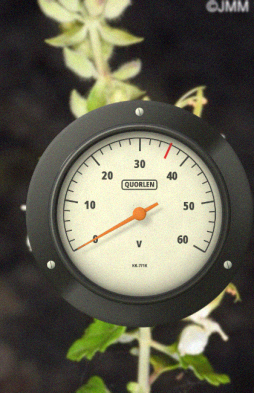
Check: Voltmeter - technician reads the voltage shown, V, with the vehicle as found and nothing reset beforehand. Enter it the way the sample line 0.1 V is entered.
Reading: 0 V
